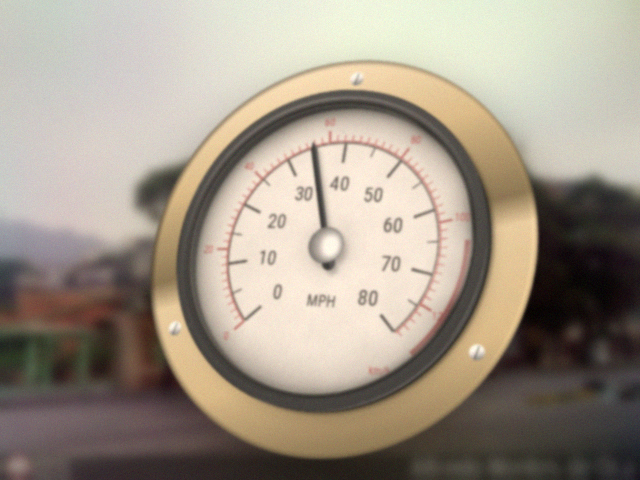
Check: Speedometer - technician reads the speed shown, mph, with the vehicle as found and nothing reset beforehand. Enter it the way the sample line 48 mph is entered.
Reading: 35 mph
